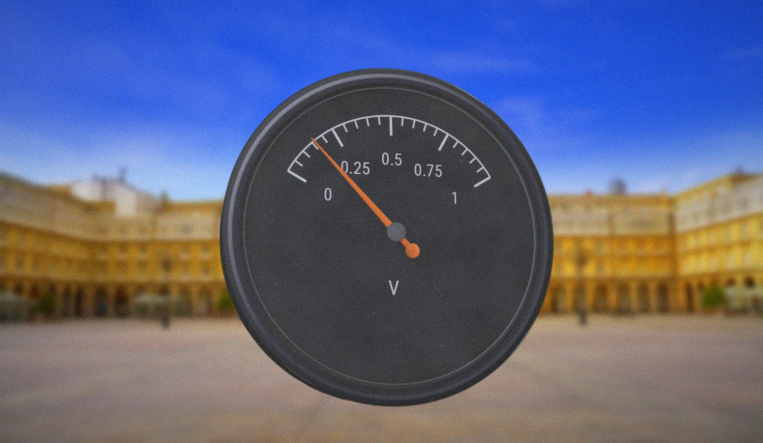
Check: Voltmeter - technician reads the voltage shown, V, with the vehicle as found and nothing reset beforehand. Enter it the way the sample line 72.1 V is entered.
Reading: 0.15 V
